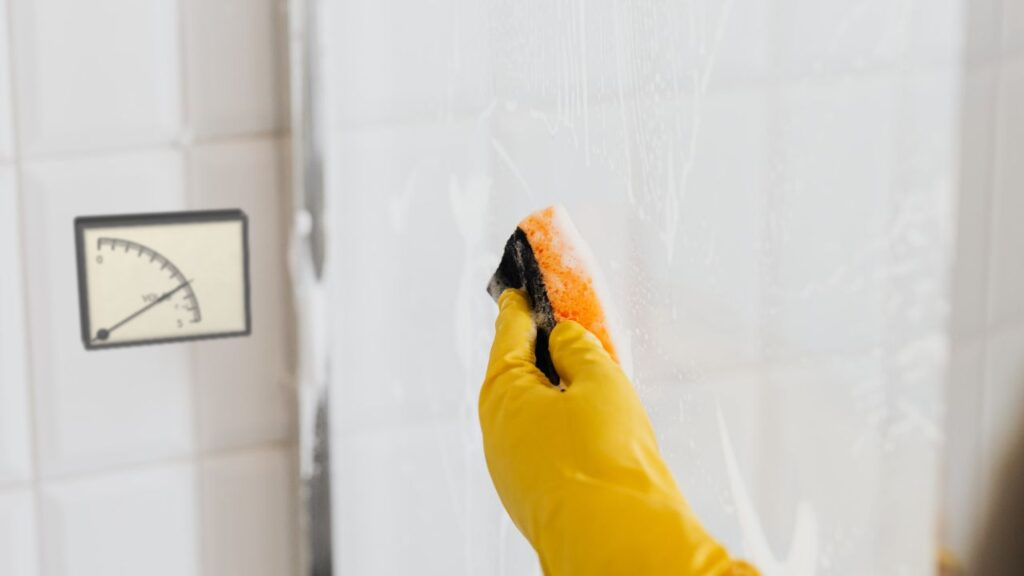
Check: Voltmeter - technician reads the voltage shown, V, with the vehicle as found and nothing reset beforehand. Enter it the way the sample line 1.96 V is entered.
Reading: 3.5 V
